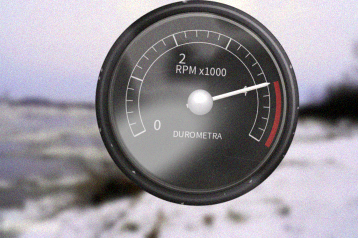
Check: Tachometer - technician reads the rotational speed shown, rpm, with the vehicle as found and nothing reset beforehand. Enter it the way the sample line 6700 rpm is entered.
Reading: 4000 rpm
